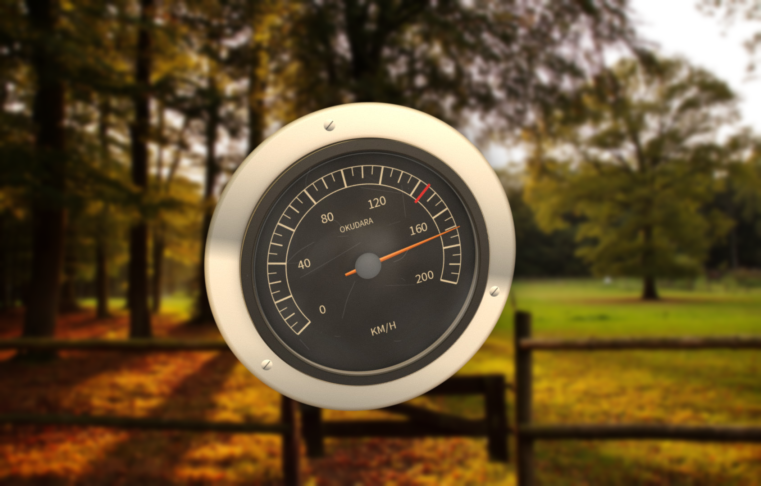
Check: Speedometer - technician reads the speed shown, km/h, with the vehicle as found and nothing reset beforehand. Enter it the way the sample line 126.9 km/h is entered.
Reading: 170 km/h
